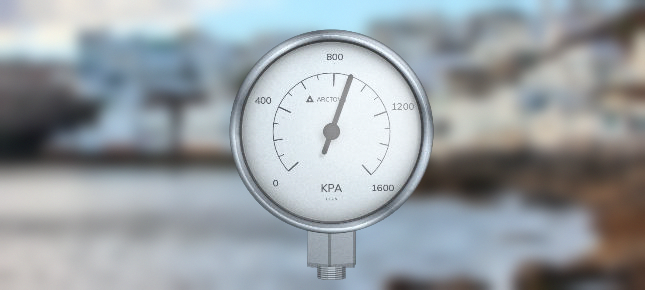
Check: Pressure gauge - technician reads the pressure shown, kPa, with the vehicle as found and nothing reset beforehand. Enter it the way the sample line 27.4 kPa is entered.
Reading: 900 kPa
